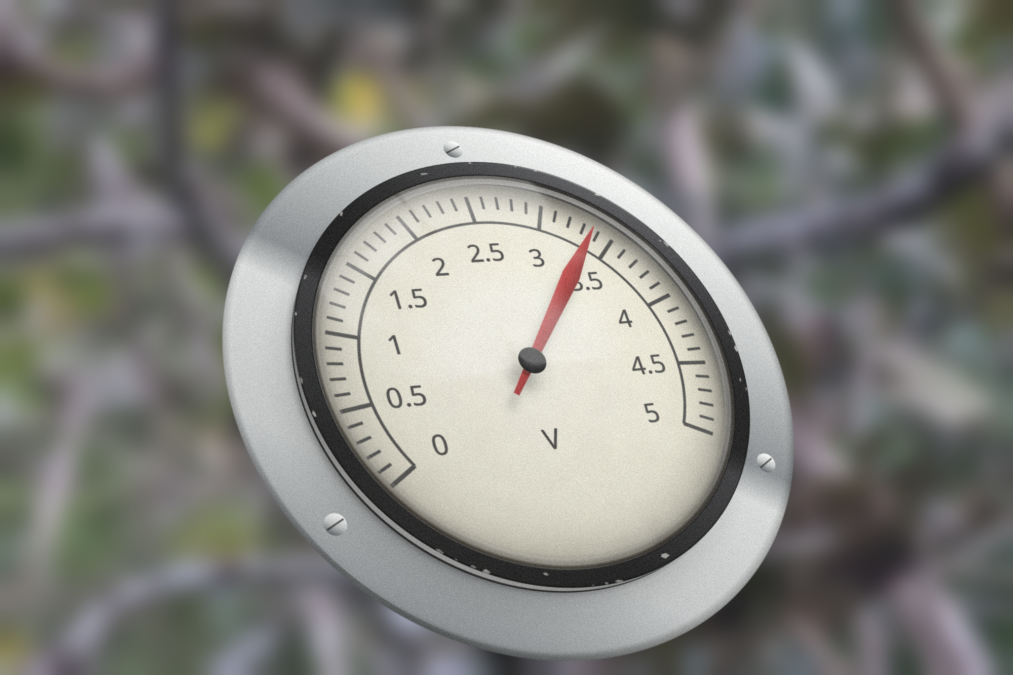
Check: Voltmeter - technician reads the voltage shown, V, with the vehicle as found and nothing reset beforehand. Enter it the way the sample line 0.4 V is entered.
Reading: 3.35 V
